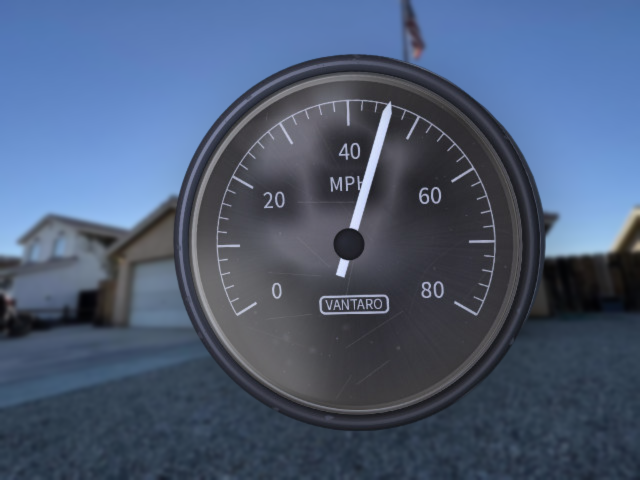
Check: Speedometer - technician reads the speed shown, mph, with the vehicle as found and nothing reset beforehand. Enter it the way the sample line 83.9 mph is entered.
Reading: 46 mph
